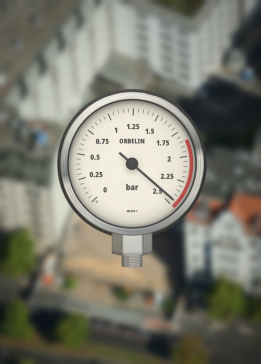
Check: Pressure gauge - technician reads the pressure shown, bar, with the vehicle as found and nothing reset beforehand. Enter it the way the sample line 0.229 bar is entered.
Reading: 2.45 bar
